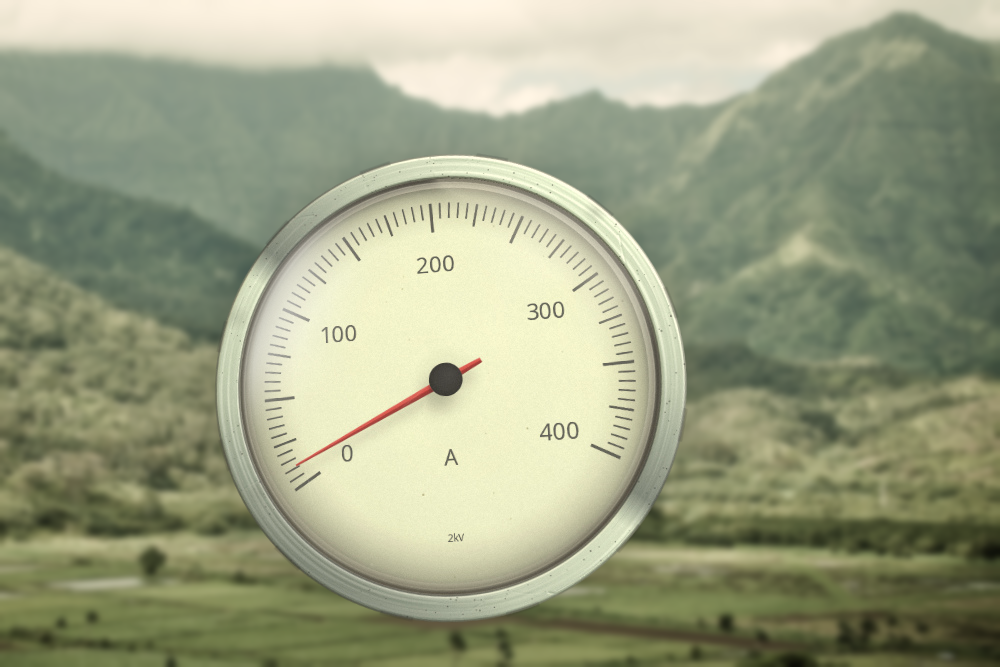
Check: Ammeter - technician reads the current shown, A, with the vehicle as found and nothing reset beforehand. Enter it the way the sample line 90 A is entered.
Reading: 10 A
